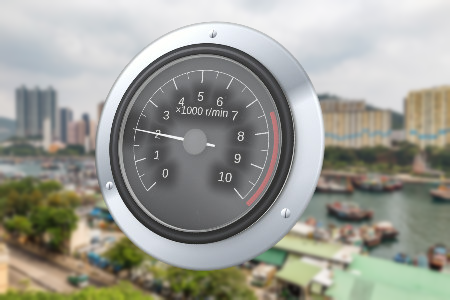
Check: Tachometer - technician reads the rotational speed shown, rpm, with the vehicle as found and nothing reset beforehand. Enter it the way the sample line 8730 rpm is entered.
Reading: 2000 rpm
